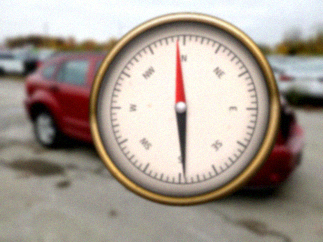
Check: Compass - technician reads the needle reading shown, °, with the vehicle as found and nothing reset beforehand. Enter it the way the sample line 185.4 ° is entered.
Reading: 355 °
